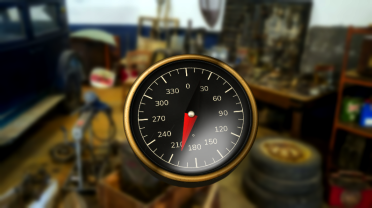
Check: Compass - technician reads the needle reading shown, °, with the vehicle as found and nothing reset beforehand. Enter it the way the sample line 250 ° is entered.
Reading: 200 °
